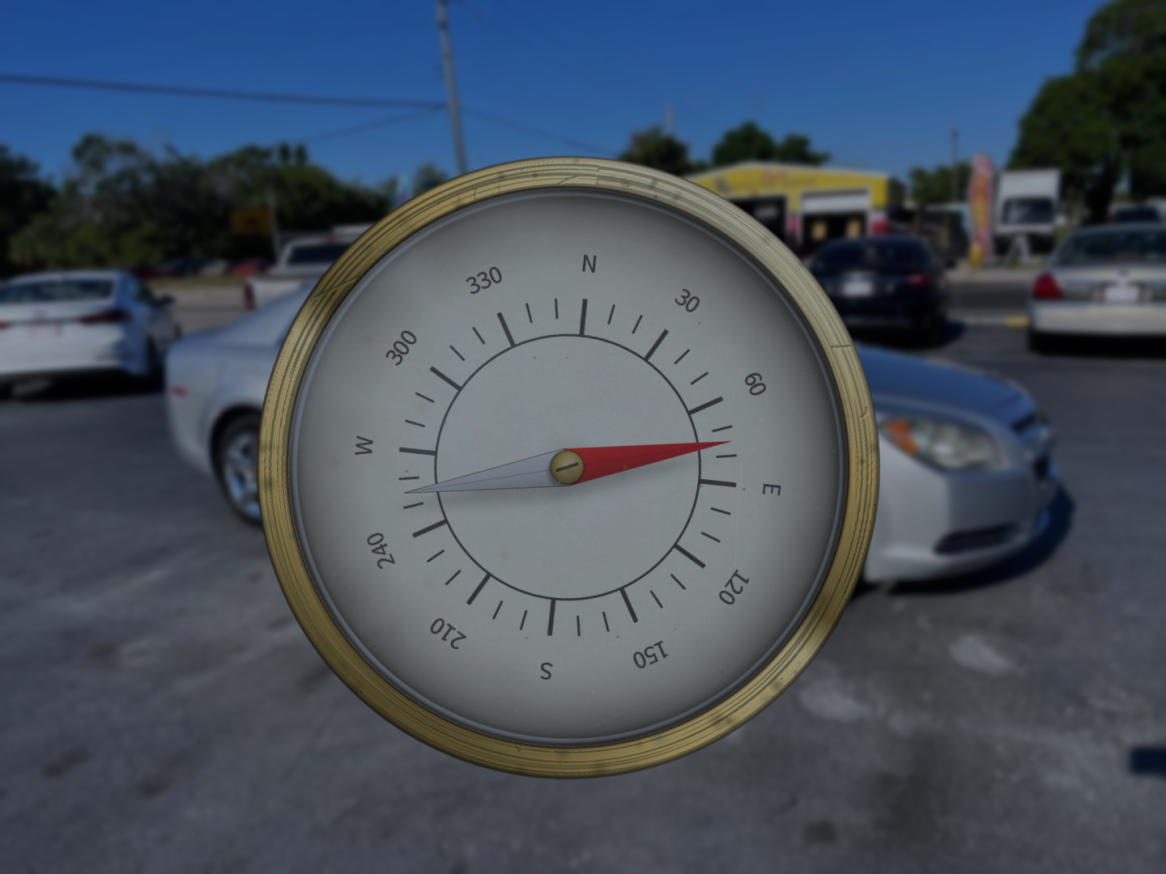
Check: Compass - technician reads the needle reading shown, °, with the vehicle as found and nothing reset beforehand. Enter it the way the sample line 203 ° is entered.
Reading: 75 °
